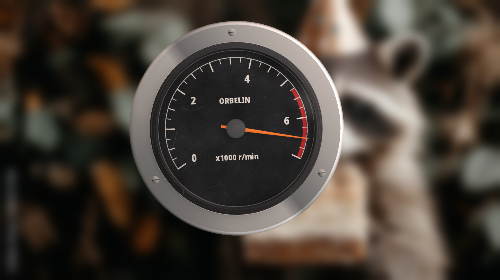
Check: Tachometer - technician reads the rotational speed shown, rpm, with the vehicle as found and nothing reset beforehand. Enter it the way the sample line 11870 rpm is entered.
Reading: 6500 rpm
